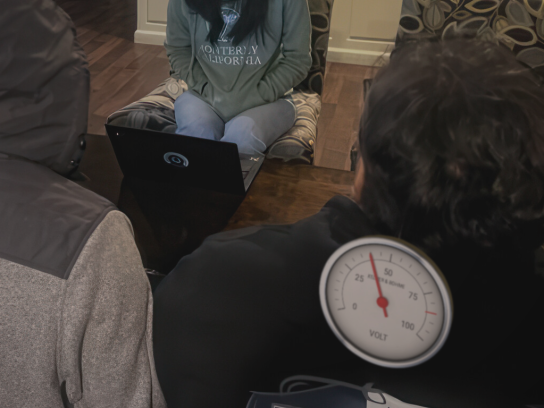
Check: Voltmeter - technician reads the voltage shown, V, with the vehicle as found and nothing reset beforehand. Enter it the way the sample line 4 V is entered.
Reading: 40 V
